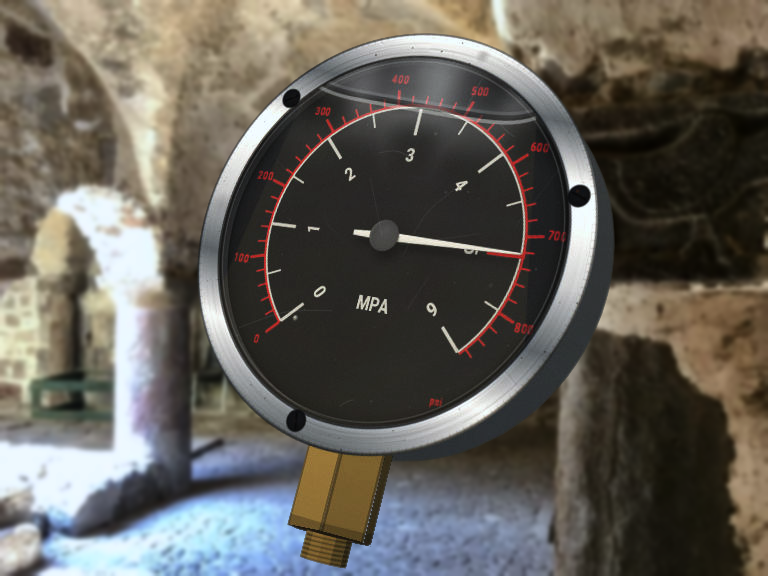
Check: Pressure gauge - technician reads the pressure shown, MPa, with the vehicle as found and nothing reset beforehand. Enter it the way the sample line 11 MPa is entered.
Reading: 5 MPa
